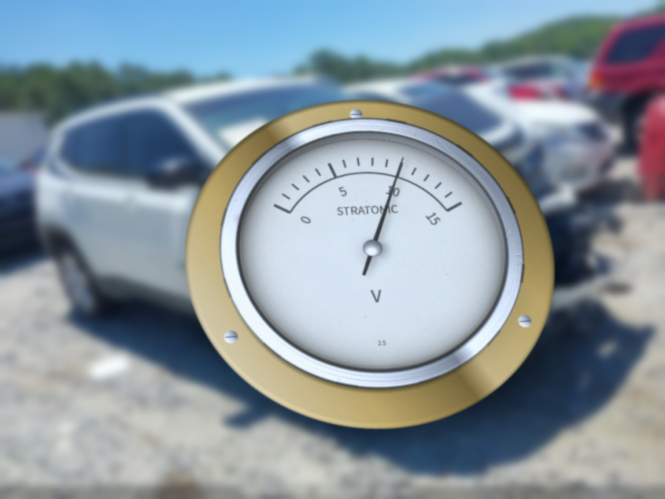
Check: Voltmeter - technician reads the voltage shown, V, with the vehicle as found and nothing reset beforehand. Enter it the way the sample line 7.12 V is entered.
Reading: 10 V
